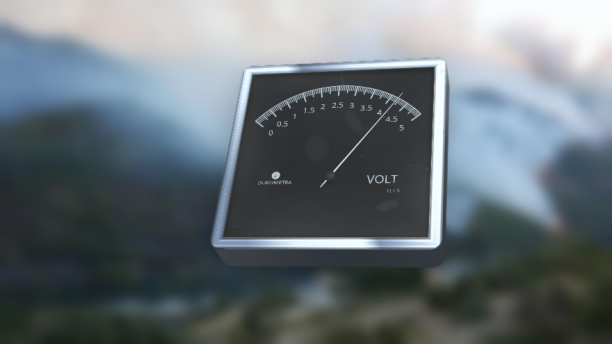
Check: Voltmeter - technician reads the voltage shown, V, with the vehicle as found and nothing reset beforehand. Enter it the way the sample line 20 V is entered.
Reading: 4.25 V
